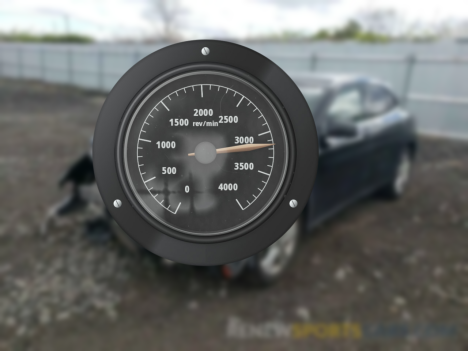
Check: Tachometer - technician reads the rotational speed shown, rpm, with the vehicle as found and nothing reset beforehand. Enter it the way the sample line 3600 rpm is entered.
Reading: 3150 rpm
